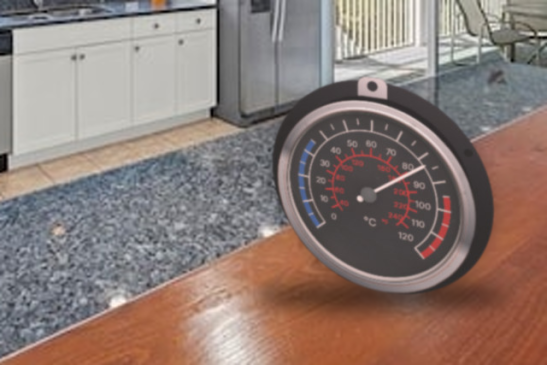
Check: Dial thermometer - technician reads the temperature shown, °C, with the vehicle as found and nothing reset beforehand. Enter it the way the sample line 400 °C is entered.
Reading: 82.5 °C
